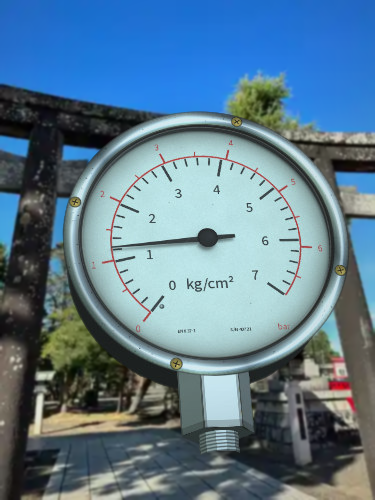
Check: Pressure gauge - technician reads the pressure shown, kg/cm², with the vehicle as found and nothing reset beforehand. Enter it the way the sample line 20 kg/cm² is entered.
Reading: 1.2 kg/cm²
